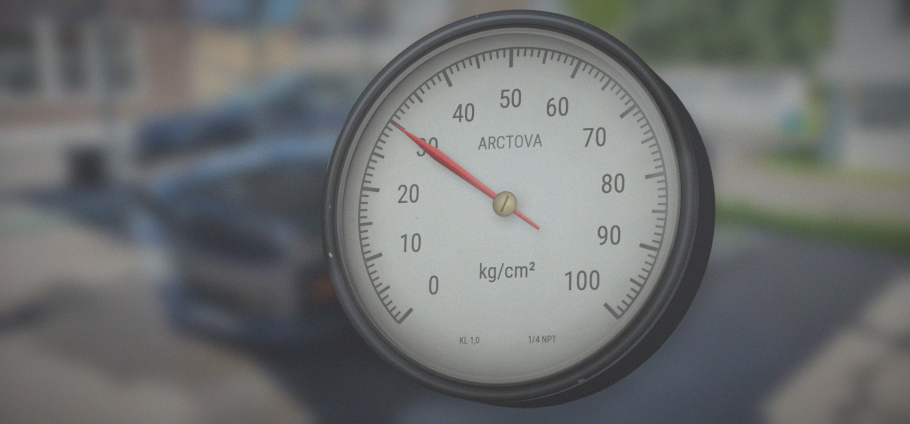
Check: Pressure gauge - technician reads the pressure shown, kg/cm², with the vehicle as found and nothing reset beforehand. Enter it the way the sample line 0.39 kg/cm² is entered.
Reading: 30 kg/cm²
